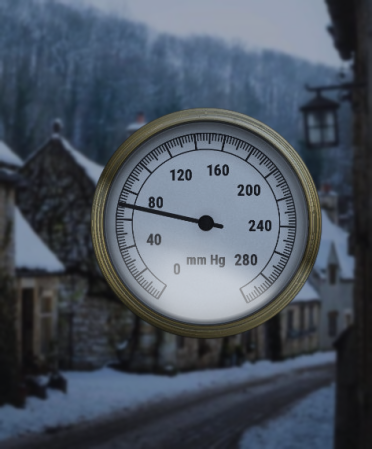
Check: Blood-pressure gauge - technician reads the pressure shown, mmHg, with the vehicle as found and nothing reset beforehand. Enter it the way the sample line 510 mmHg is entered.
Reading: 70 mmHg
